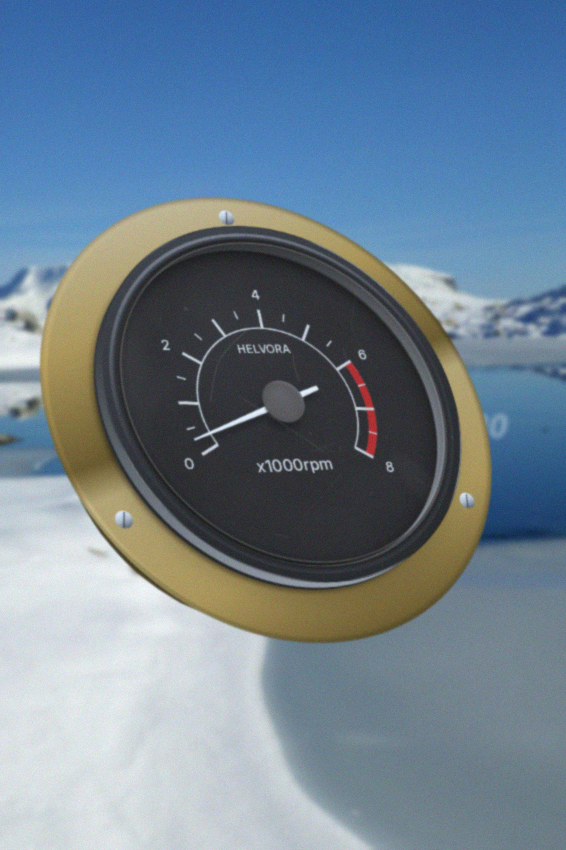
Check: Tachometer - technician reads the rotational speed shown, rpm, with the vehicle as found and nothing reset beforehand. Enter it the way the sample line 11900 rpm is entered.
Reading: 250 rpm
